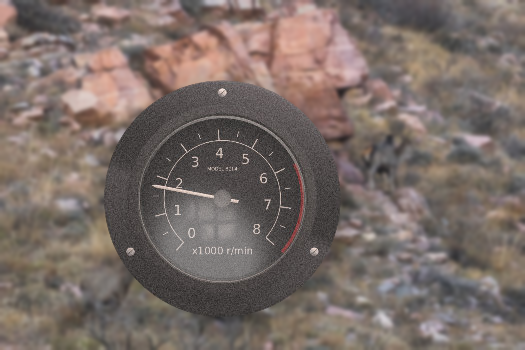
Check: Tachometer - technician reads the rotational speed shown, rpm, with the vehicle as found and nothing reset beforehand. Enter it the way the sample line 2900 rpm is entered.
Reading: 1750 rpm
